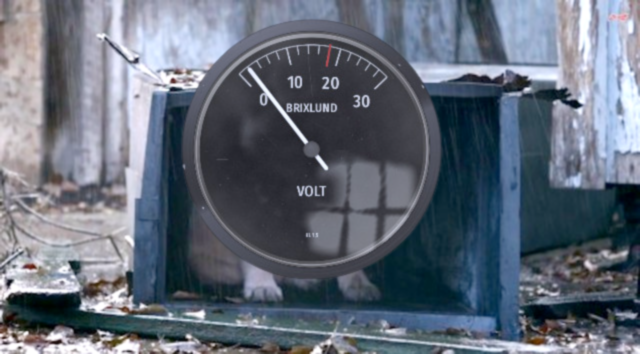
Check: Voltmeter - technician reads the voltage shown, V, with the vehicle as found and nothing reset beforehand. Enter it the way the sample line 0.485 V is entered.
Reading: 2 V
